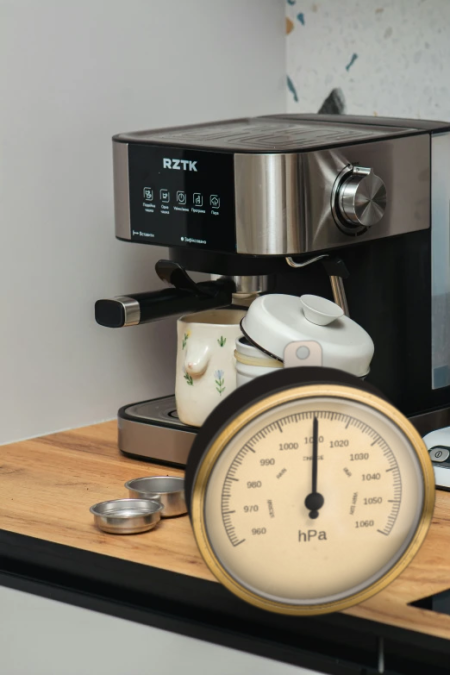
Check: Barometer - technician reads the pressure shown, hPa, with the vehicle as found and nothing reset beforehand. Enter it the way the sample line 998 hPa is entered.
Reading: 1010 hPa
